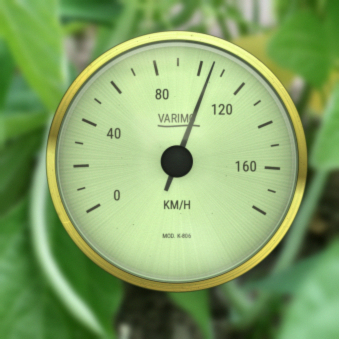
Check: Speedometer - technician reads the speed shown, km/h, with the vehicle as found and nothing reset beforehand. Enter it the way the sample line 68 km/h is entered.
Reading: 105 km/h
